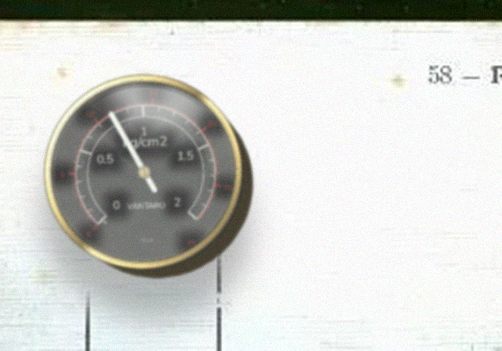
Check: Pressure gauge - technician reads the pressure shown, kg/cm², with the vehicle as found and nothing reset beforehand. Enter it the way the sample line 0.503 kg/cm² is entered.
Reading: 0.8 kg/cm²
